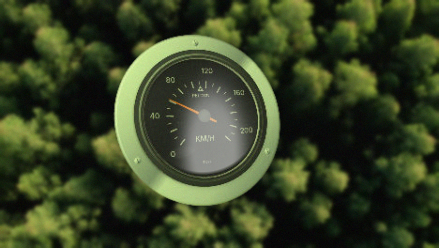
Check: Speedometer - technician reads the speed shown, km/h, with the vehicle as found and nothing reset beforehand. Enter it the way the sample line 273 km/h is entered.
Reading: 60 km/h
